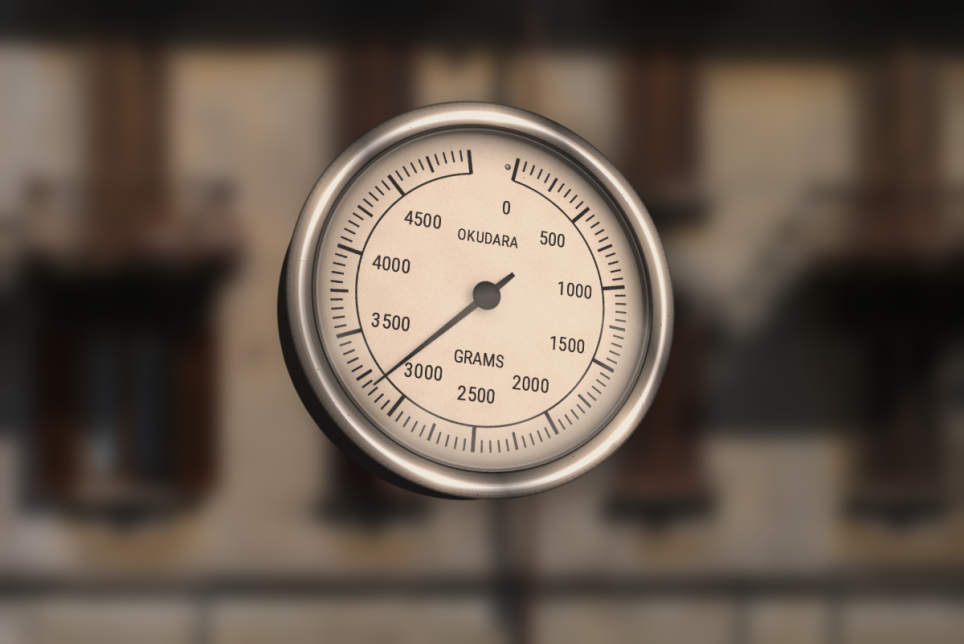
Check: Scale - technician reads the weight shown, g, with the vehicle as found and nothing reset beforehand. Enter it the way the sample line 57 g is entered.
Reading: 3175 g
